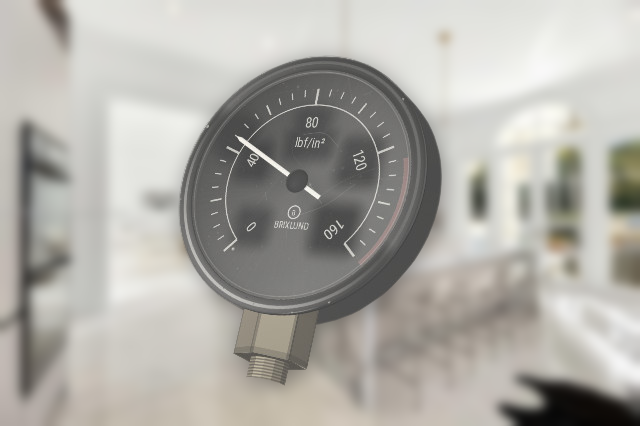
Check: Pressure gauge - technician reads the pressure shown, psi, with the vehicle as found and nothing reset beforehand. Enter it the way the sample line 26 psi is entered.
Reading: 45 psi
